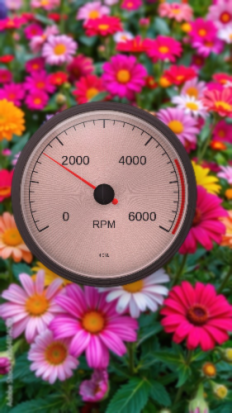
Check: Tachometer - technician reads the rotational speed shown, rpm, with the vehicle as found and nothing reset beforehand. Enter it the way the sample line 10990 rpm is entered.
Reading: 1600 rpm
